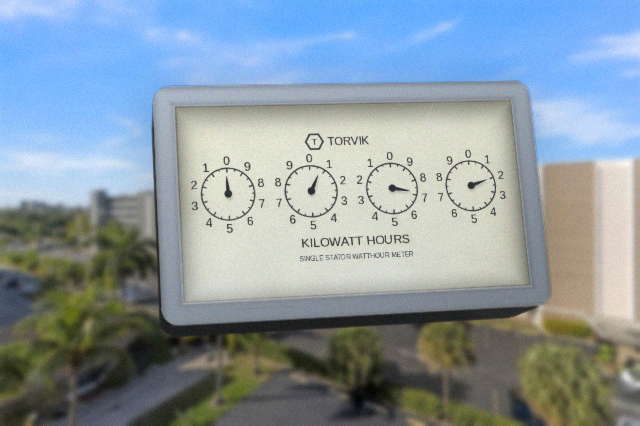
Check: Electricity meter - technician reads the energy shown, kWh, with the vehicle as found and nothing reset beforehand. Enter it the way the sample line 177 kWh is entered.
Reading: 72 kWh
